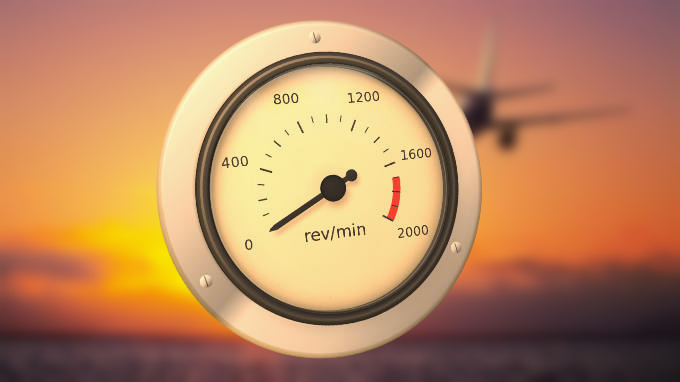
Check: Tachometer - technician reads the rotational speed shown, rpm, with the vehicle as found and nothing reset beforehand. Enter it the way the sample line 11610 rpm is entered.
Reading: 0 rpm
